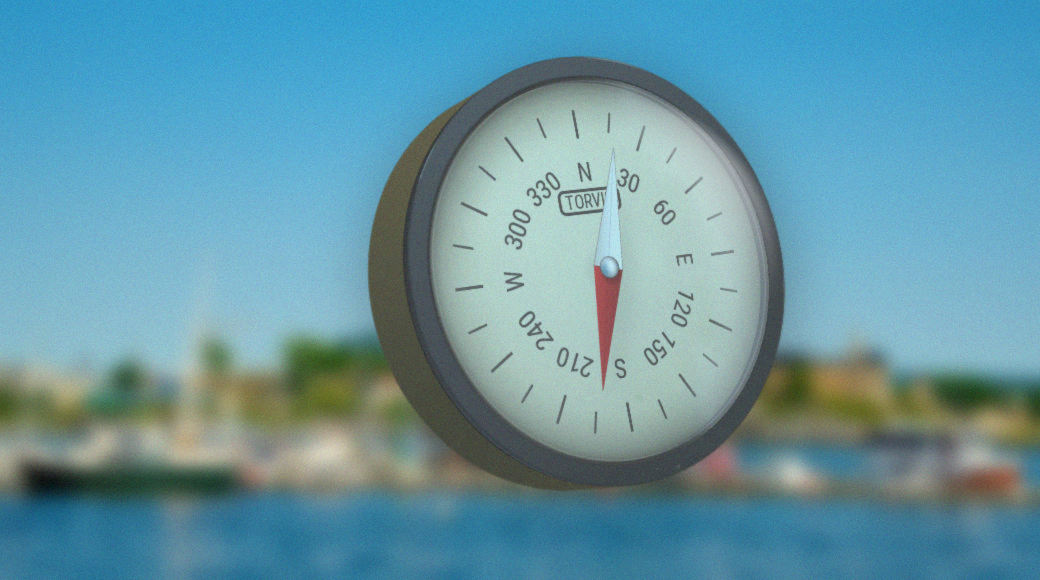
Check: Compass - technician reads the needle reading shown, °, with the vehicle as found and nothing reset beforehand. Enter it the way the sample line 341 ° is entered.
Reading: 195 °
